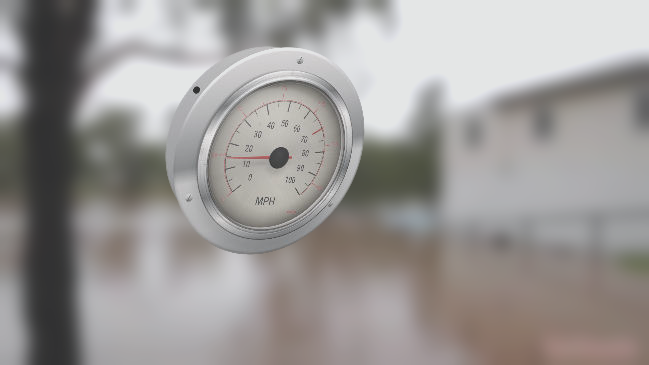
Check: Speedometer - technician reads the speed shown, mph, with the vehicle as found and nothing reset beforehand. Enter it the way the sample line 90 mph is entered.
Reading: 15 mph
